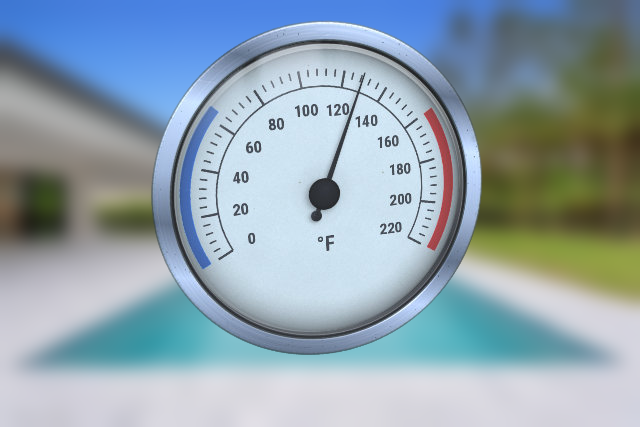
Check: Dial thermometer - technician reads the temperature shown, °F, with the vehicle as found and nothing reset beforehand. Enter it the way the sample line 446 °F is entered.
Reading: 128 °F
